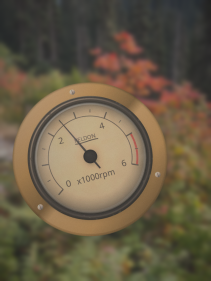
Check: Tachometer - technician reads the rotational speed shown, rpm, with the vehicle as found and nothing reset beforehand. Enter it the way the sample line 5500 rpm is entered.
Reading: 2500 rpm
